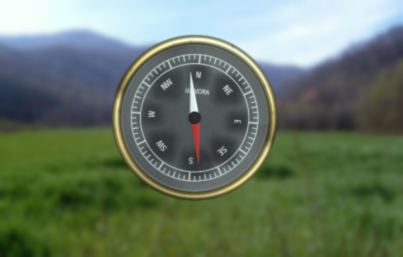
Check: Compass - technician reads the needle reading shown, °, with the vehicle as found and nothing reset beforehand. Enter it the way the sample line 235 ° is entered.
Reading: 170 °
